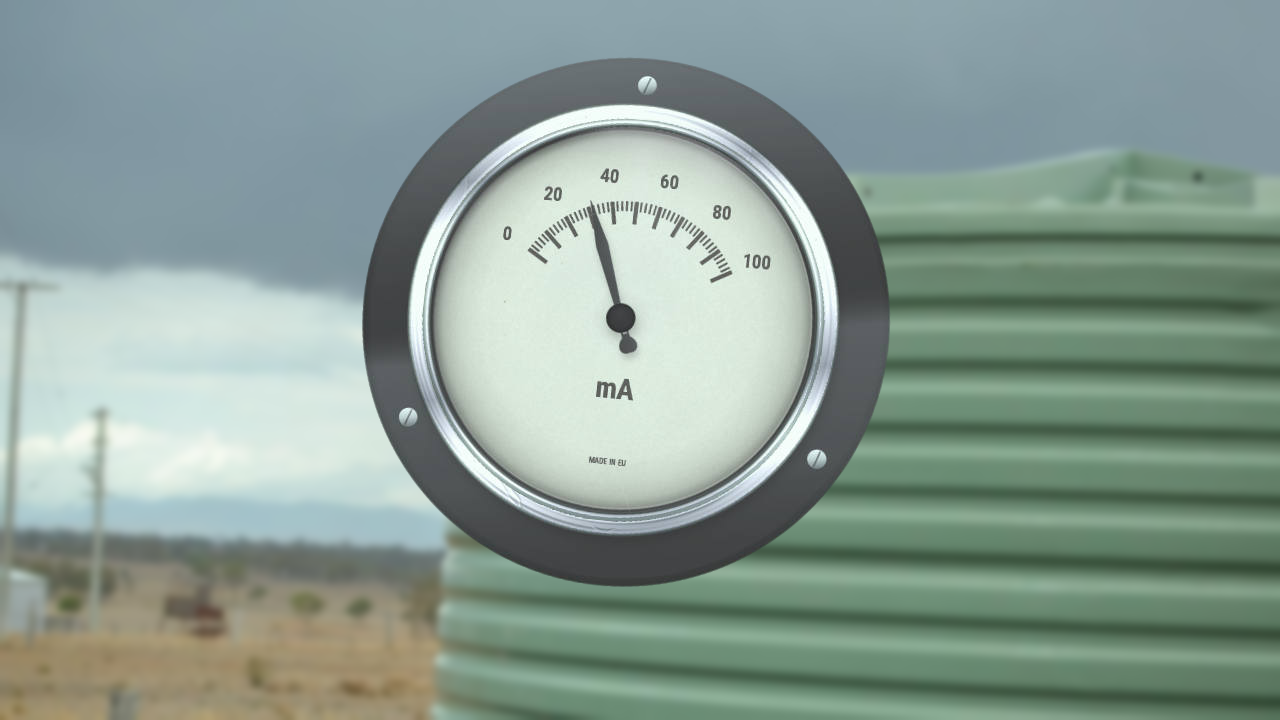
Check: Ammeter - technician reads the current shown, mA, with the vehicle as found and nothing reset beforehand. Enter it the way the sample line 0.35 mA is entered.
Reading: 32 mA
